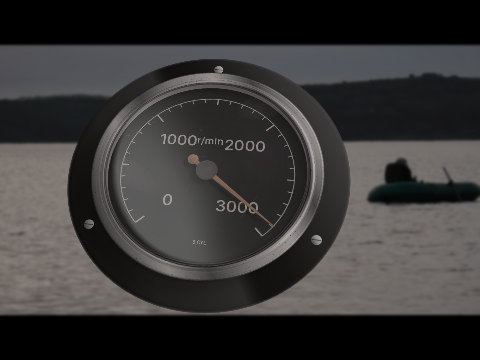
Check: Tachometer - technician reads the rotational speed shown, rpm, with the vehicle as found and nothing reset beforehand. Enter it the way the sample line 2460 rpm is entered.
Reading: 2900 rpm
